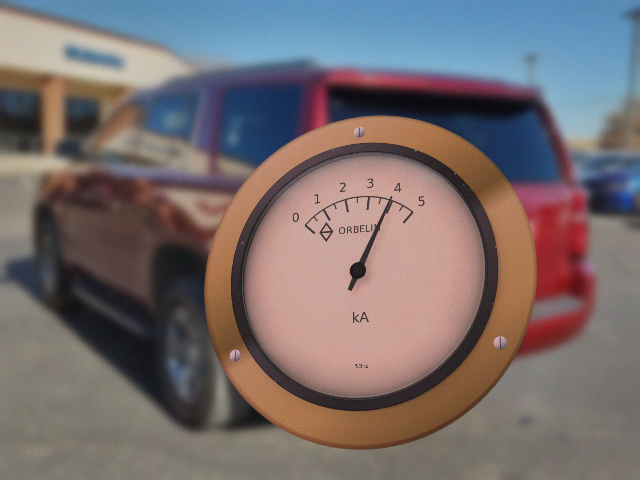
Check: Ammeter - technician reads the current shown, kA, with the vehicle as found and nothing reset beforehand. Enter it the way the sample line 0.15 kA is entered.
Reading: 4 kA
